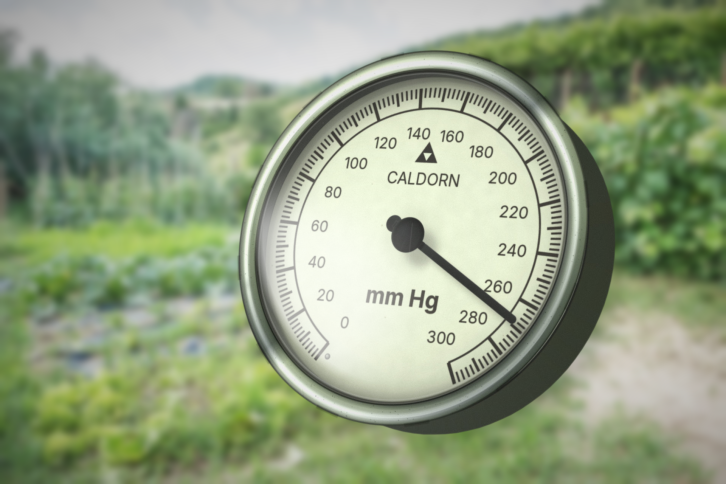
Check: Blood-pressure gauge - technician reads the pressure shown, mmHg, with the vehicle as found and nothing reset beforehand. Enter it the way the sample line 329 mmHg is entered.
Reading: 268 mmHg
